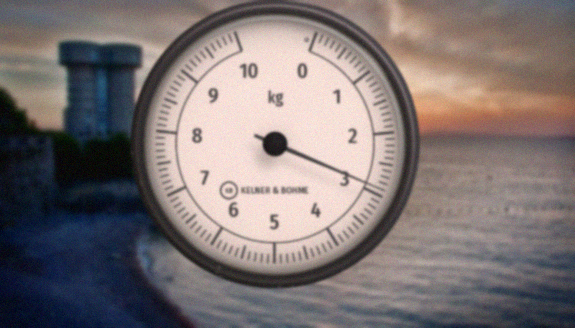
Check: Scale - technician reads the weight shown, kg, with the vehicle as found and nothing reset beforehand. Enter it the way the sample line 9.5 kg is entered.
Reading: 2.9 kg
